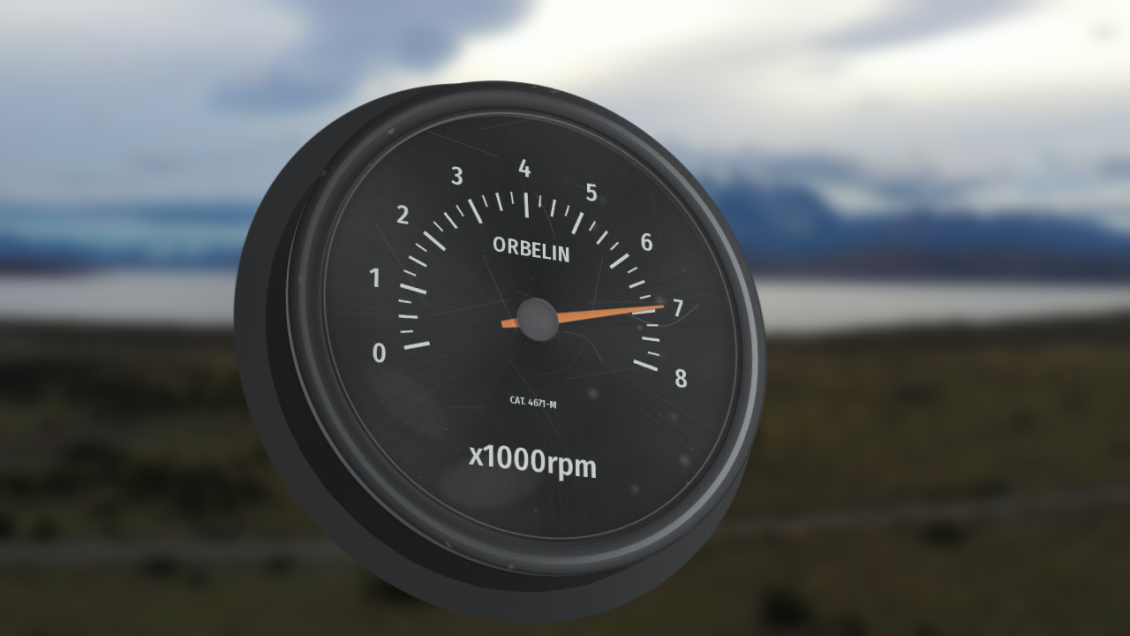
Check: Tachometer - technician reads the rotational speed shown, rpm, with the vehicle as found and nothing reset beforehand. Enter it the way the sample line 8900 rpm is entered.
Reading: 7000 rpm
